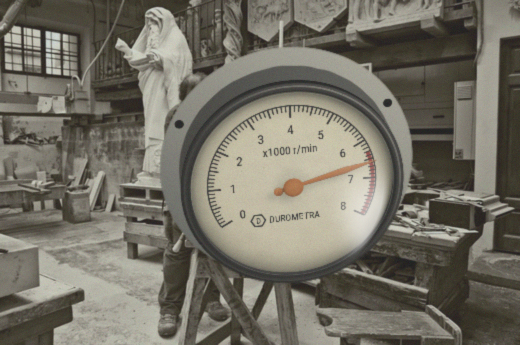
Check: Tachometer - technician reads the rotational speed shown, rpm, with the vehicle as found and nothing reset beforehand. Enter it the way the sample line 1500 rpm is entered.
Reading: 6500 rpm
